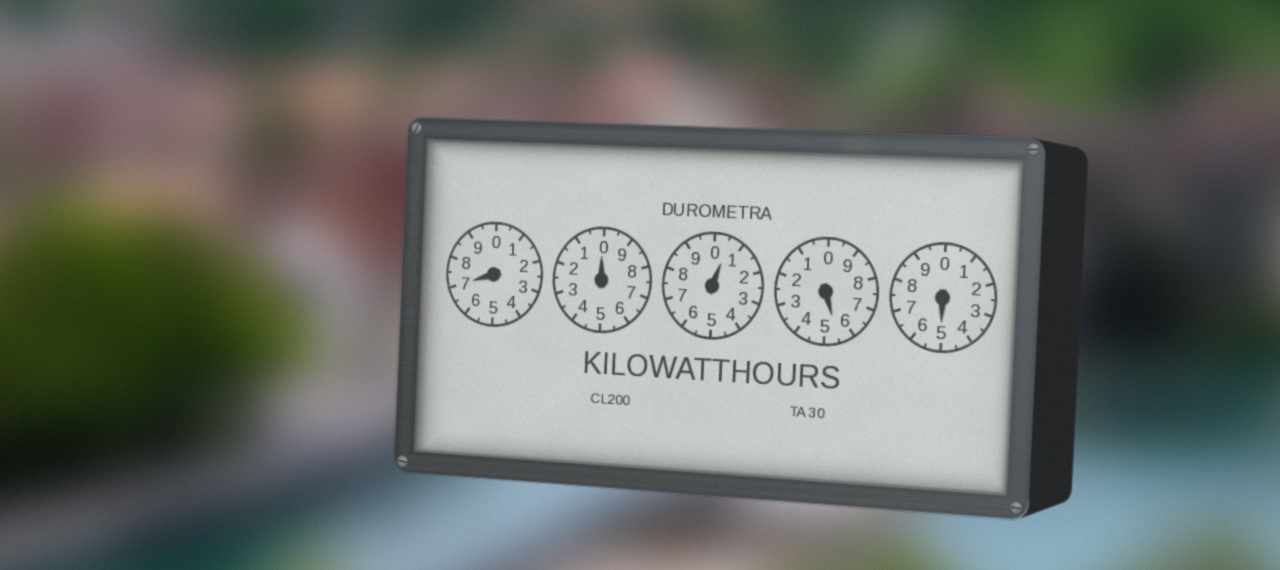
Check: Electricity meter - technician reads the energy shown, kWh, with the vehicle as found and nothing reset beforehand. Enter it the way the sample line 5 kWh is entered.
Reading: 70055 kWh
